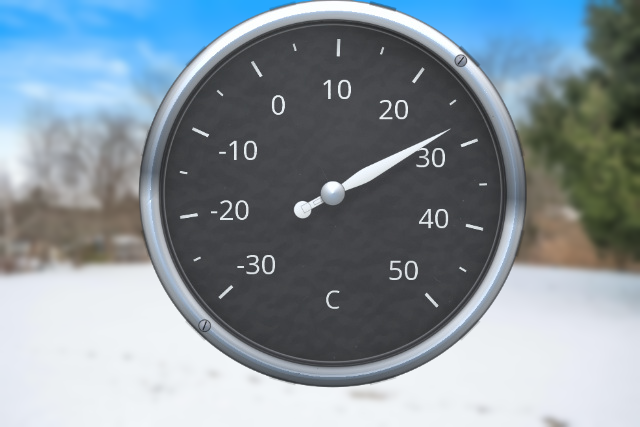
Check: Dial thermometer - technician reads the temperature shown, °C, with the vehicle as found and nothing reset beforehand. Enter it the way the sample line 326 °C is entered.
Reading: 27.5 °C
